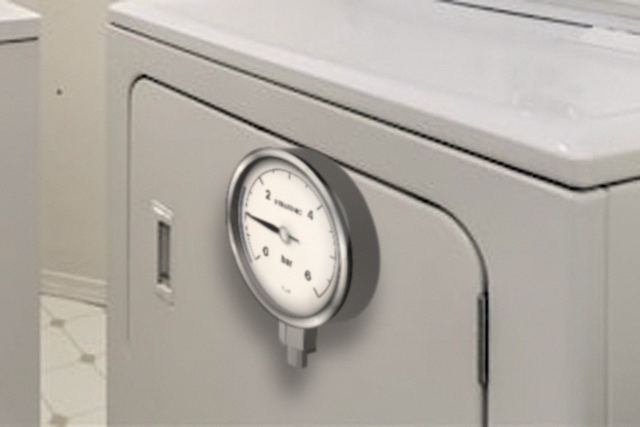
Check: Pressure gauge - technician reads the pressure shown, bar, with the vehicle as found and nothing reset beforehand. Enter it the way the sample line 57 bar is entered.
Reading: 1 bar
